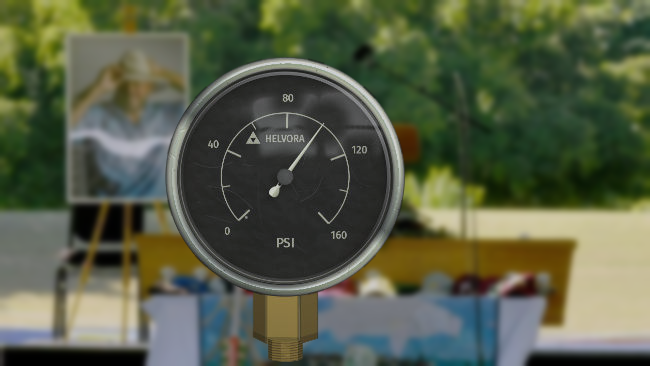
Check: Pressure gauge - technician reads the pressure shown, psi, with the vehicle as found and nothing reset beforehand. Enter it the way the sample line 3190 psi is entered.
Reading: 100 psi
